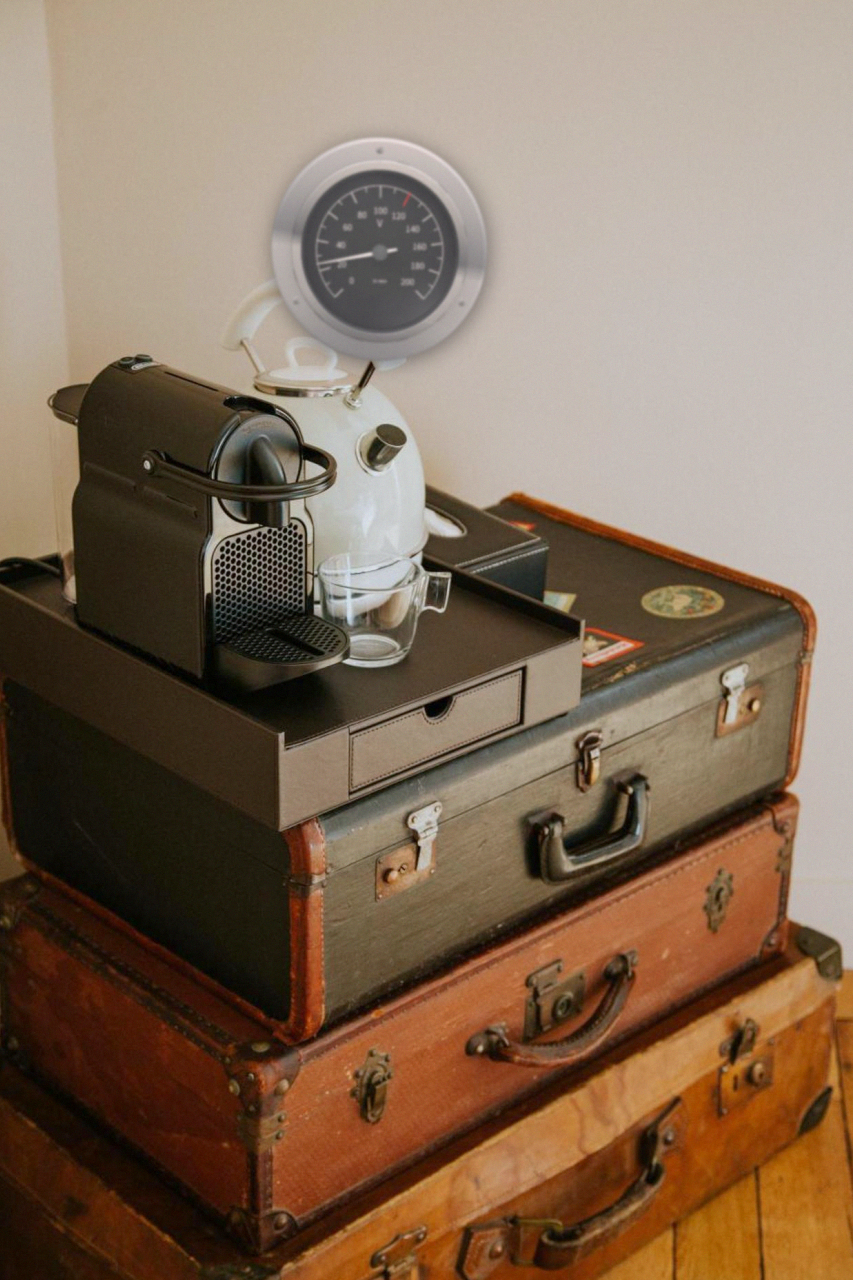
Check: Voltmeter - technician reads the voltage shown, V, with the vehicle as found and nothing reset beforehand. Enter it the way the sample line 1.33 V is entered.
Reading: 25 V
